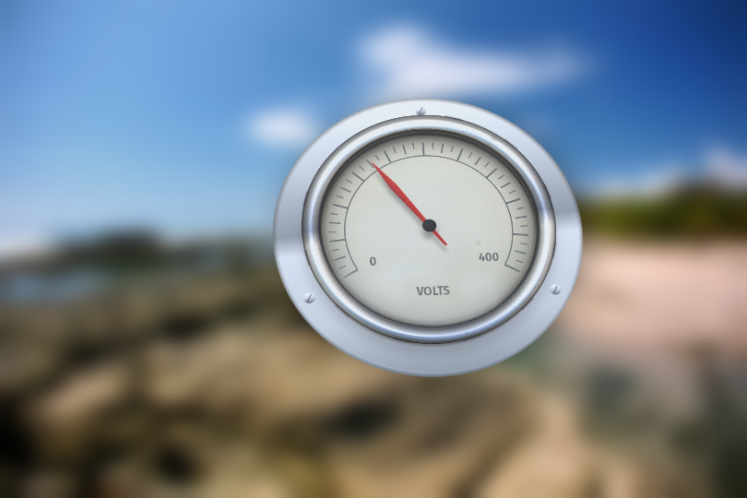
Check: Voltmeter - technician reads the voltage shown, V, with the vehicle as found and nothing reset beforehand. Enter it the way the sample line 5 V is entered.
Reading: 140 V
